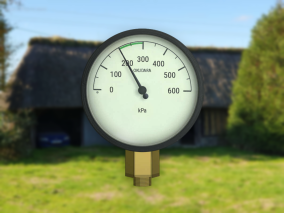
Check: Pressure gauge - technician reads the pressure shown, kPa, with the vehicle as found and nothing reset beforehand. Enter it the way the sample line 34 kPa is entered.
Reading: 200 kPa
